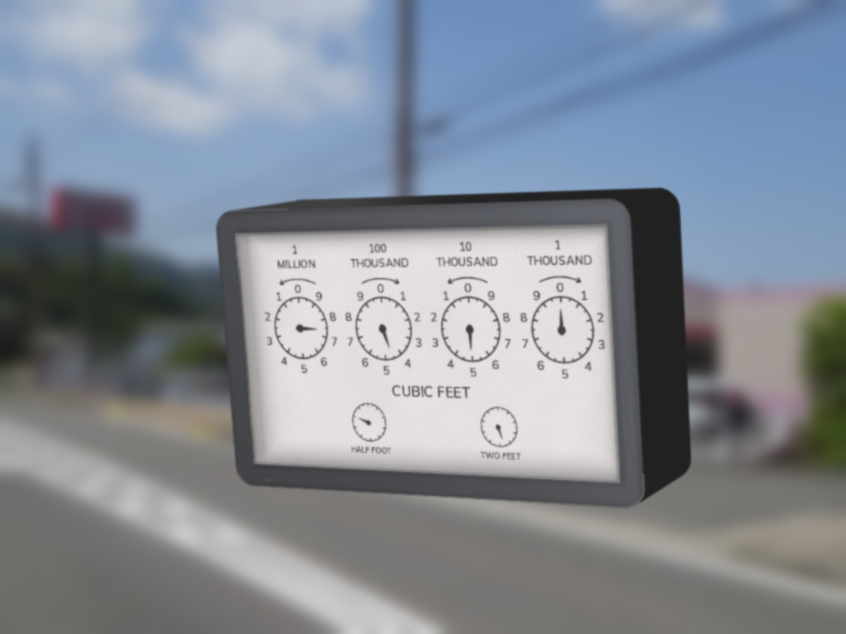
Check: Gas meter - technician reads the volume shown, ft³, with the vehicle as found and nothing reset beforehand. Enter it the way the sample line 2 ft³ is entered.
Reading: 745000 ft³
